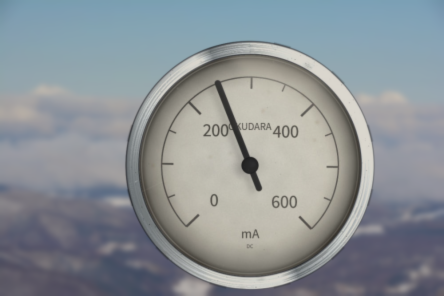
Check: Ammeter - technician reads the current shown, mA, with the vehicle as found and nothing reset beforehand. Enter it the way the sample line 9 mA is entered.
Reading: 250 mA
